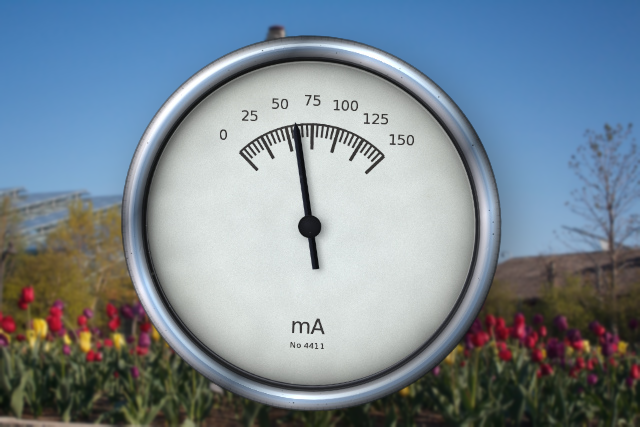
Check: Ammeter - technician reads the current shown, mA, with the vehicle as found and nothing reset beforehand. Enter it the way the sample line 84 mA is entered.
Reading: 60 mA
